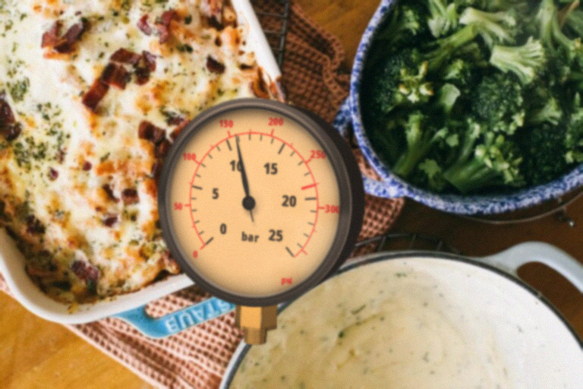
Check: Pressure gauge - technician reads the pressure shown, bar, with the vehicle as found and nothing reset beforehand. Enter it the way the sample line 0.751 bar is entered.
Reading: 11 bar
